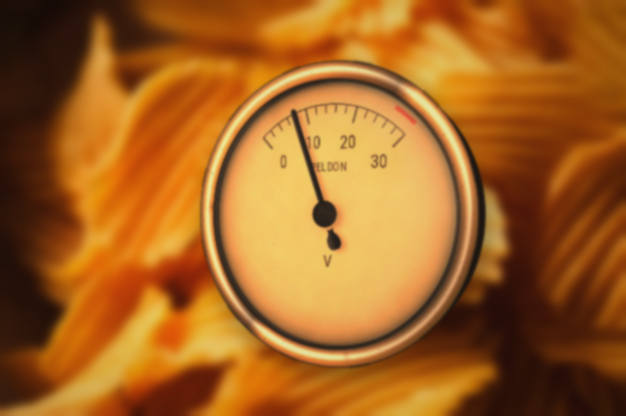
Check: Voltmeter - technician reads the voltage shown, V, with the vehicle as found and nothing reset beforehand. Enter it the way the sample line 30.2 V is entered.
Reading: 8 V
